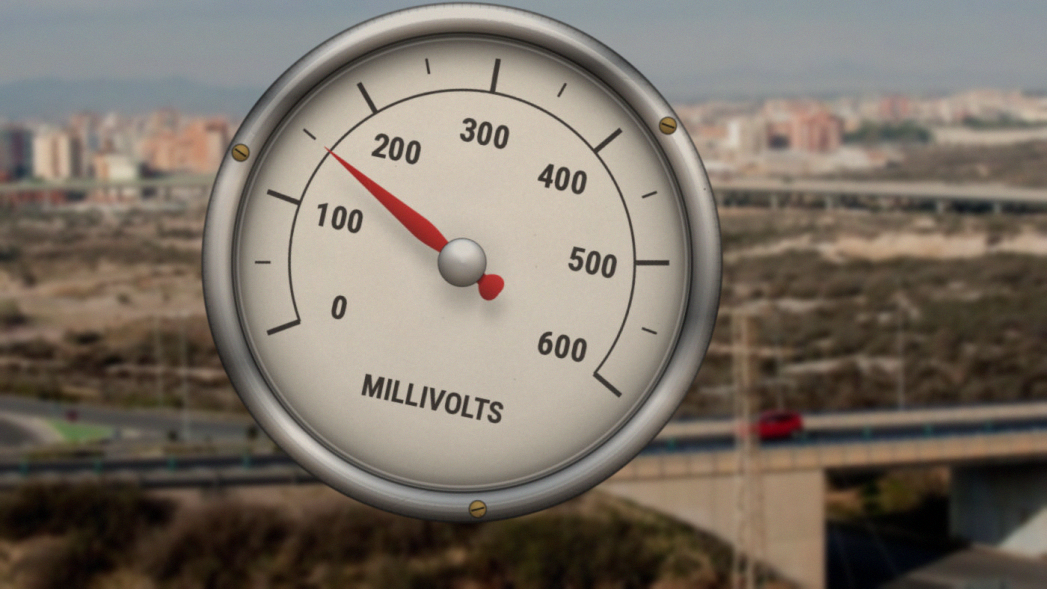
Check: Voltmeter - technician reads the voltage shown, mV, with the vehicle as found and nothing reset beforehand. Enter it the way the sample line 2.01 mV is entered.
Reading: 150 mV
